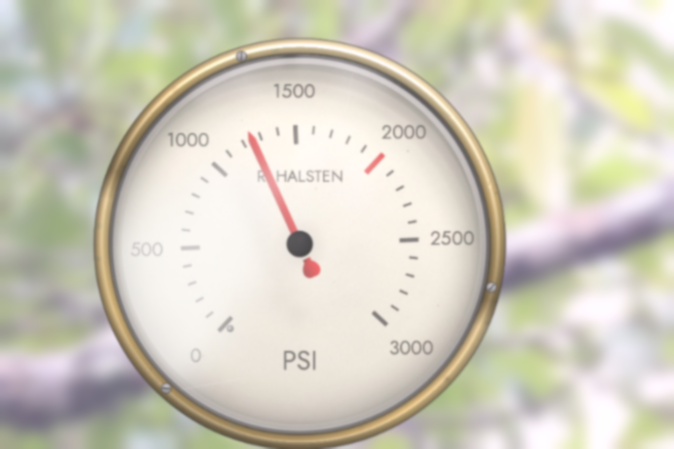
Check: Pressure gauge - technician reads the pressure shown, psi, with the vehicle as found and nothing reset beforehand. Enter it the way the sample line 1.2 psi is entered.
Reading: 1250 psi
